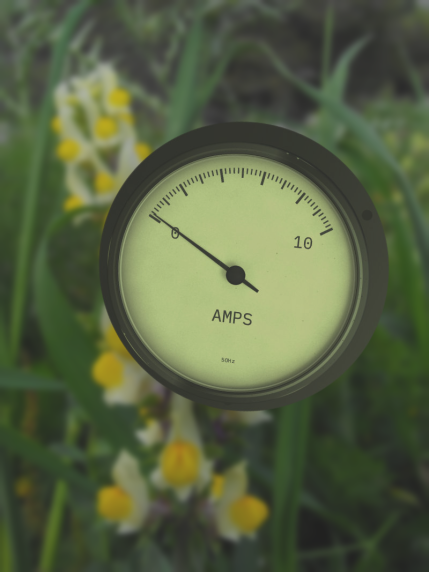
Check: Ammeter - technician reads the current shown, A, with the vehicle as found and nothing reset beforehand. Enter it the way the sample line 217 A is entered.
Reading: 0.2 A
